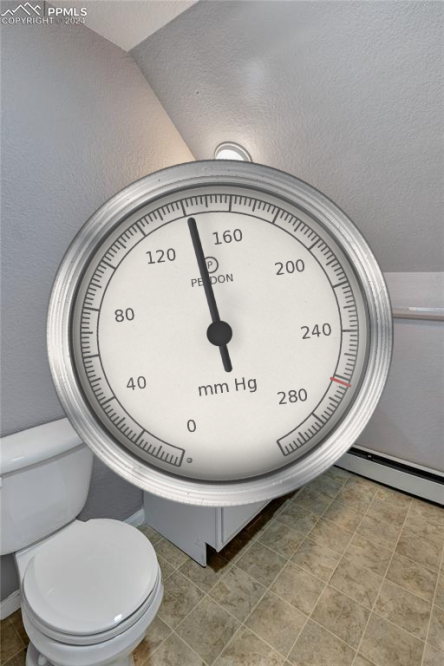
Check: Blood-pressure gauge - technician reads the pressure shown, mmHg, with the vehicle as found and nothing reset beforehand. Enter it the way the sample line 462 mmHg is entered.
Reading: 142 mmHg
